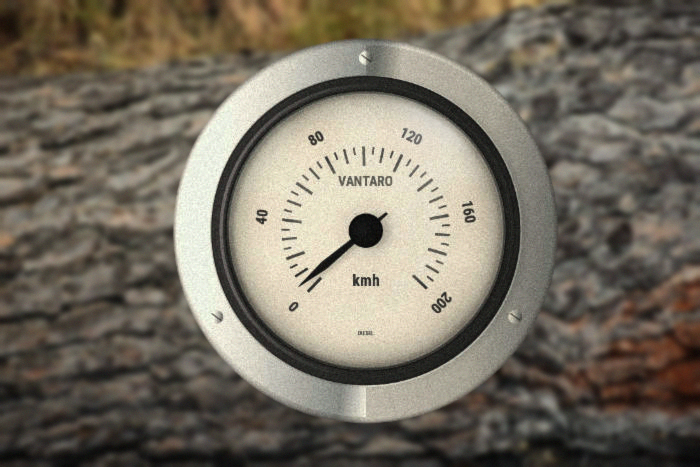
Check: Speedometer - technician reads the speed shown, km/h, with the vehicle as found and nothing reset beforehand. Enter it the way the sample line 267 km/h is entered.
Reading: 5 km/h
